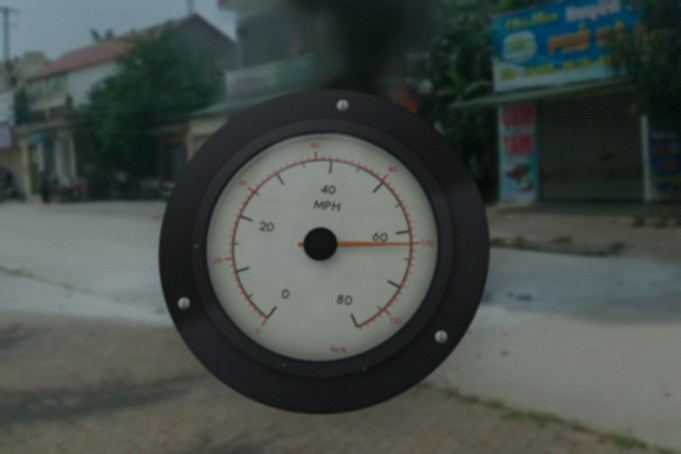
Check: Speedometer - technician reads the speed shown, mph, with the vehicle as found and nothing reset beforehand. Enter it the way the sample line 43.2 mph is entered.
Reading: 62.5 mph
